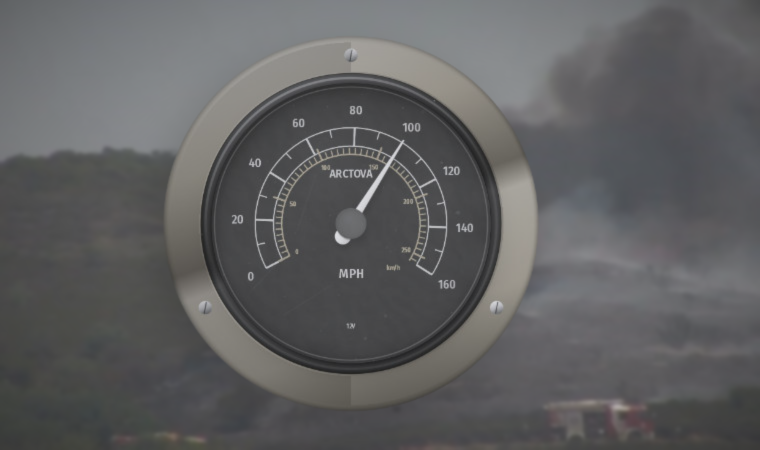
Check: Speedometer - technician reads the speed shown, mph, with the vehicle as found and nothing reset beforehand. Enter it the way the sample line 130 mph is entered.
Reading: 100 mph
